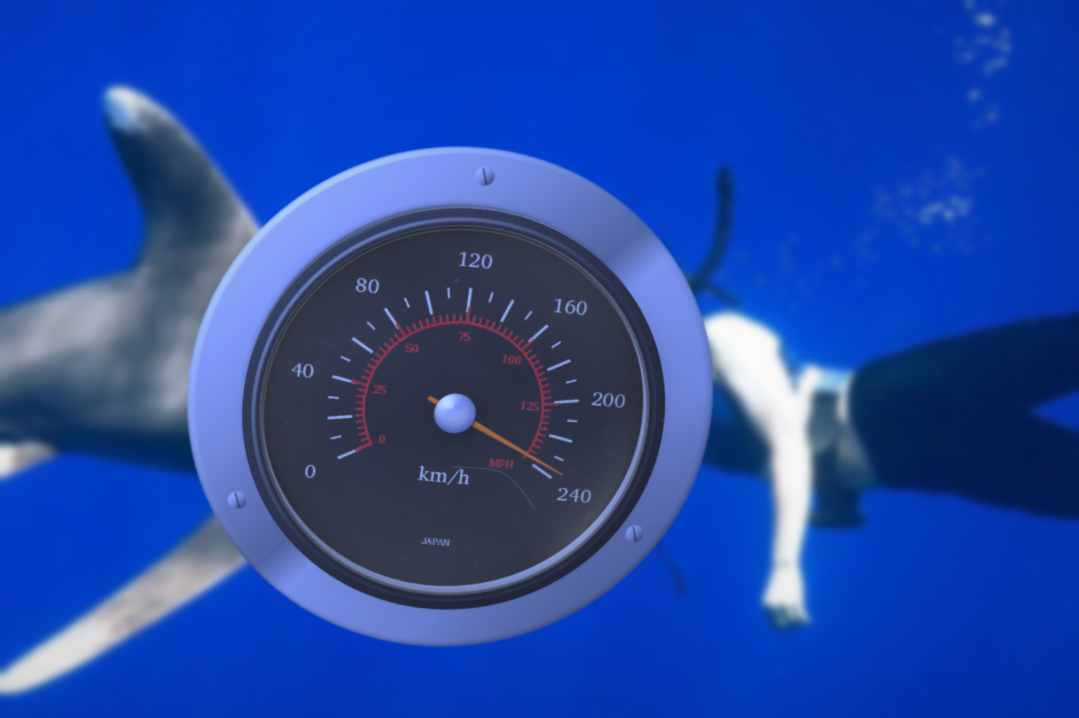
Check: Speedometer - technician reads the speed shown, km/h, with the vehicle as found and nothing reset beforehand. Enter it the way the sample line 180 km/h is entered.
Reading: 235 km/h
